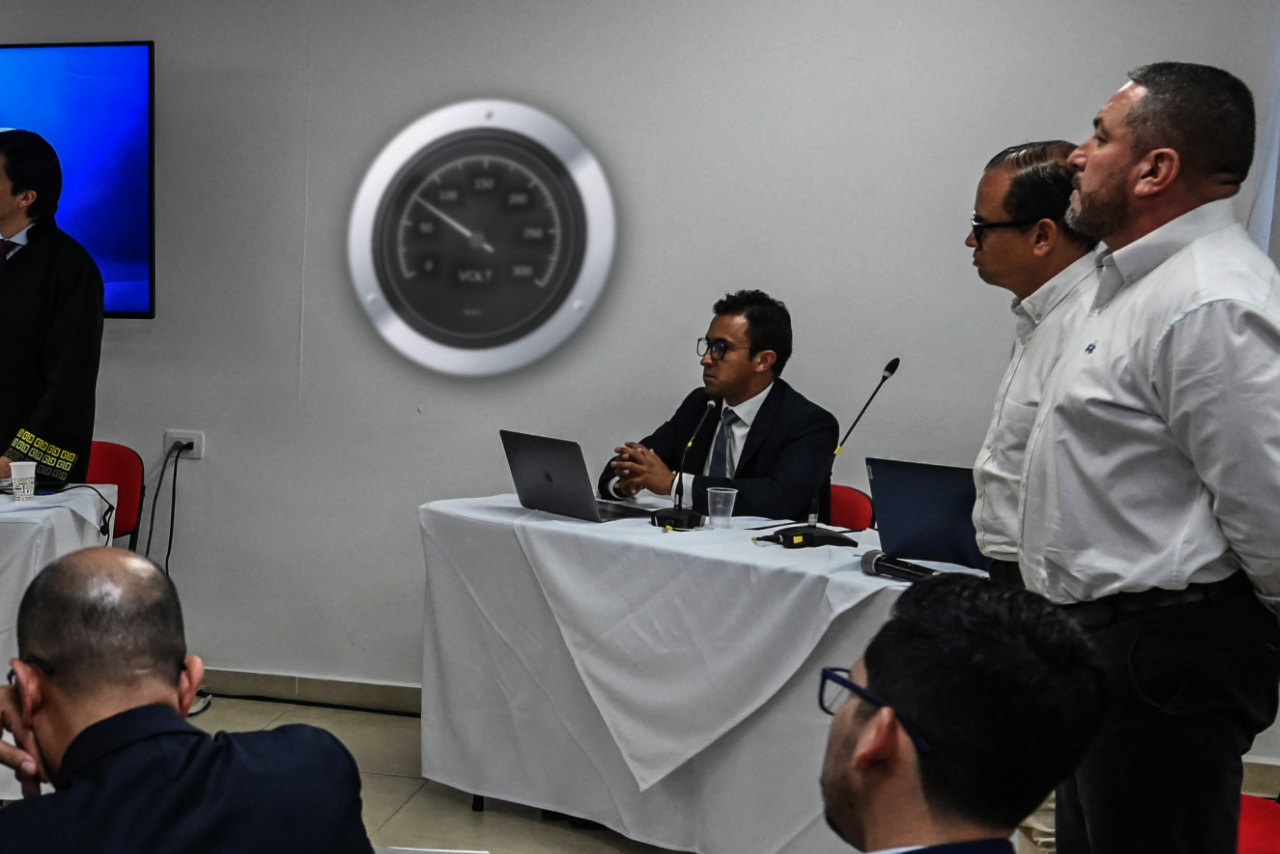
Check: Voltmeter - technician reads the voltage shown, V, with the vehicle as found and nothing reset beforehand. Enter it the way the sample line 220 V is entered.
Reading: 75 V
